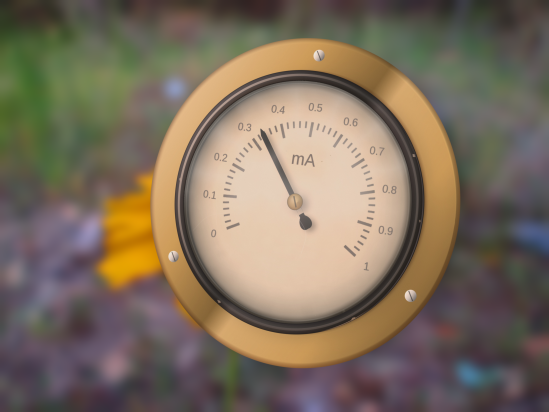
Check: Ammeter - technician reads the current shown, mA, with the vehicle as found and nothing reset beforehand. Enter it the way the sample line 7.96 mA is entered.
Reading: 0.34 mA
